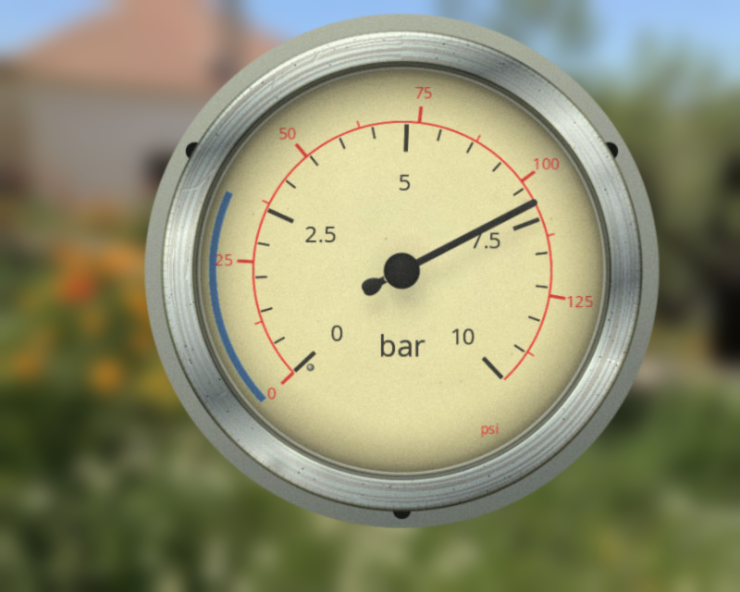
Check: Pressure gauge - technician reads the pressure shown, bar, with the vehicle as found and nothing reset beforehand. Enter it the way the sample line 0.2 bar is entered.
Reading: 7.25 bar
